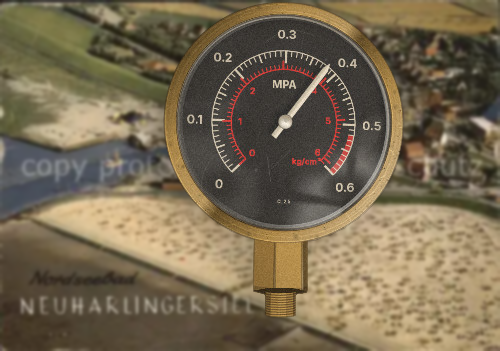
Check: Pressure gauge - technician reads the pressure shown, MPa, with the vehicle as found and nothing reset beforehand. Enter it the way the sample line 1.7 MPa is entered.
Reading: 0.38 MPa
